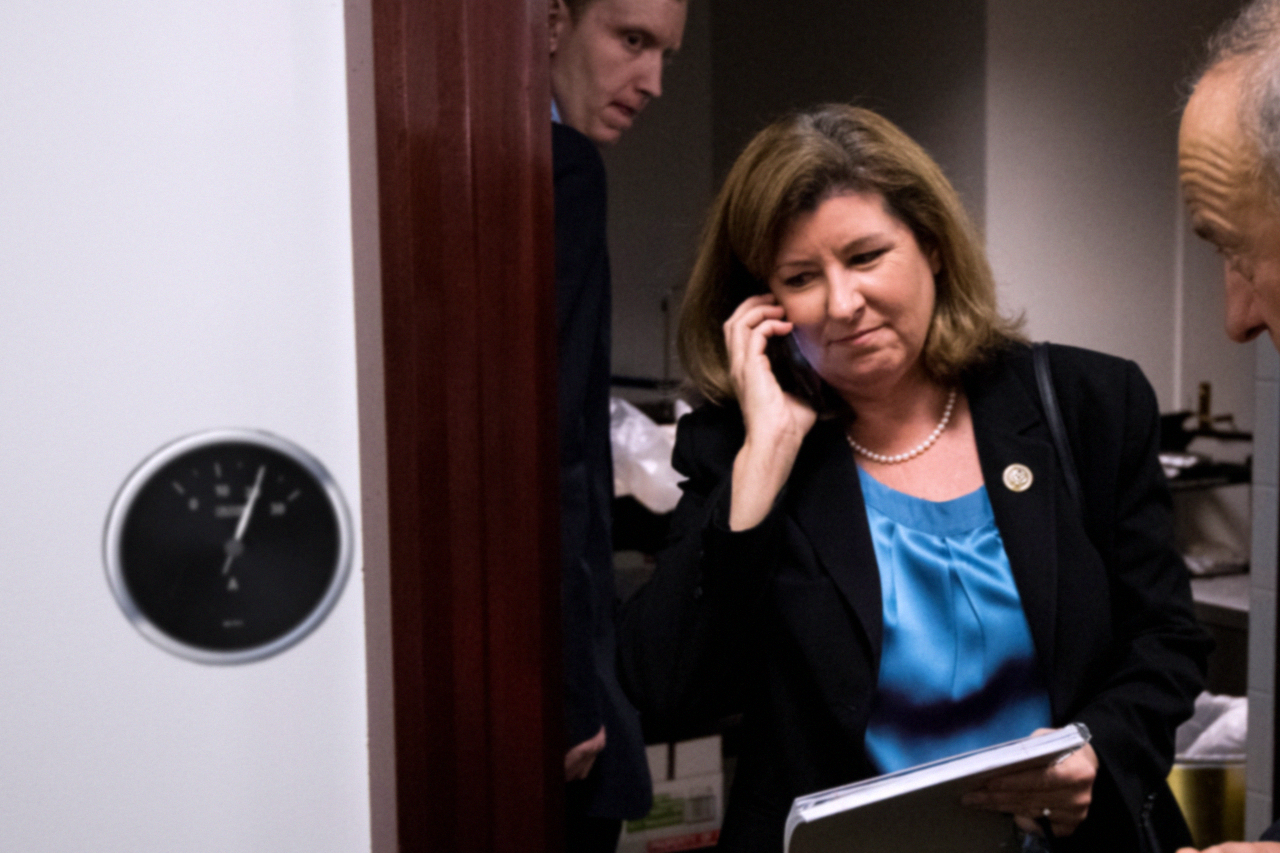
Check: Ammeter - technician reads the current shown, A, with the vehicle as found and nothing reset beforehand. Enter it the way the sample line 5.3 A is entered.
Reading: 20 A
